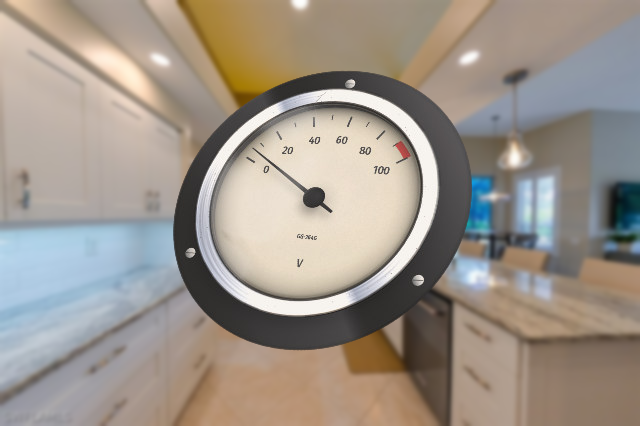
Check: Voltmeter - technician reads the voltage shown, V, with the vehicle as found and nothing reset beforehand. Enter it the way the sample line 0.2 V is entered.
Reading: 5 V
